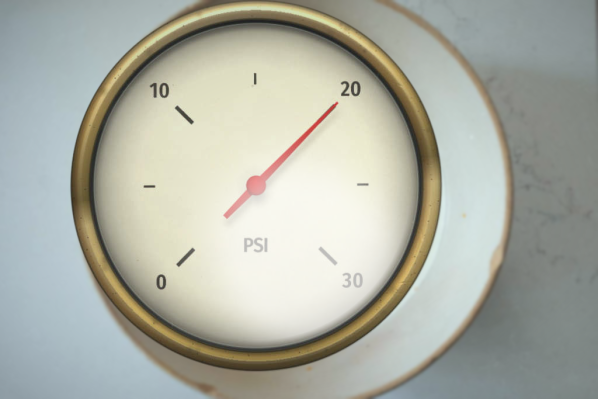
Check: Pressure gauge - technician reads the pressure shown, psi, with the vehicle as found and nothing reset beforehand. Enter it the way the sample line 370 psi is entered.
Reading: 20 psi
